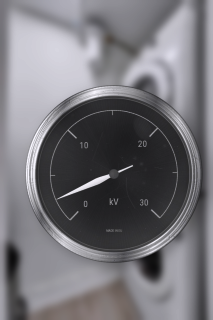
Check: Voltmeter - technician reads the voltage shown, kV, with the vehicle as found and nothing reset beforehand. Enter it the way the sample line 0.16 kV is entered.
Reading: 2.5 kV
